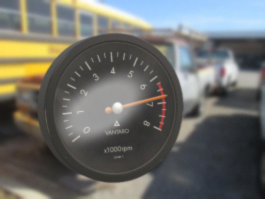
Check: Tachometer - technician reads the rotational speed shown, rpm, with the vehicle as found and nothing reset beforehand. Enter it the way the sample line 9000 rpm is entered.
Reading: 6750 rpm
